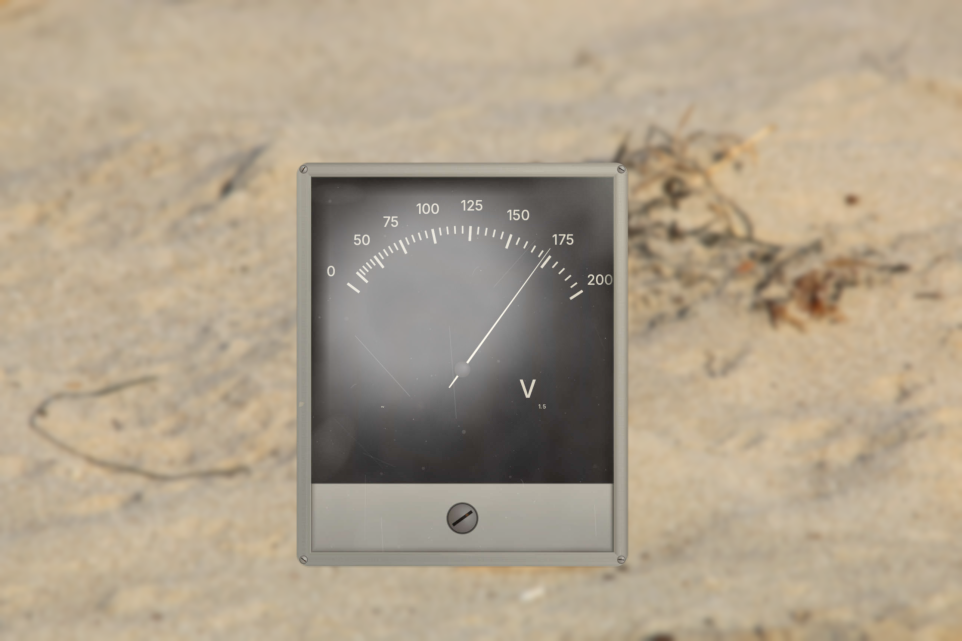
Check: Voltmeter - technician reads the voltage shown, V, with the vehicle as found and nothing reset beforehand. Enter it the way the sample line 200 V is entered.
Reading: 172.5 V
